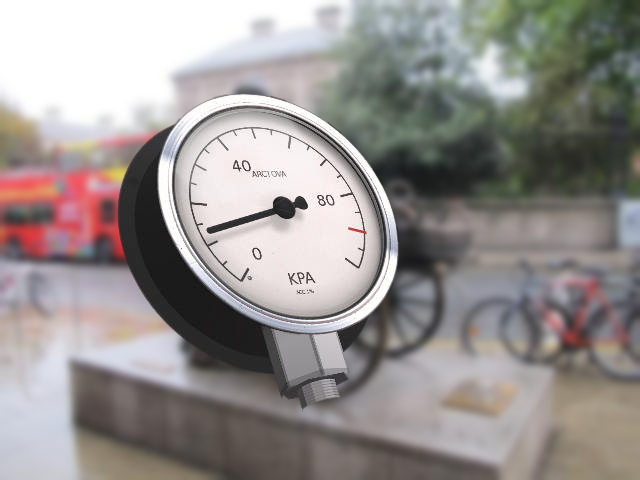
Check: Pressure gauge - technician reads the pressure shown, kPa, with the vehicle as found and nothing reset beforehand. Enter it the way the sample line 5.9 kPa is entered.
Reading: 12.5 kPa
